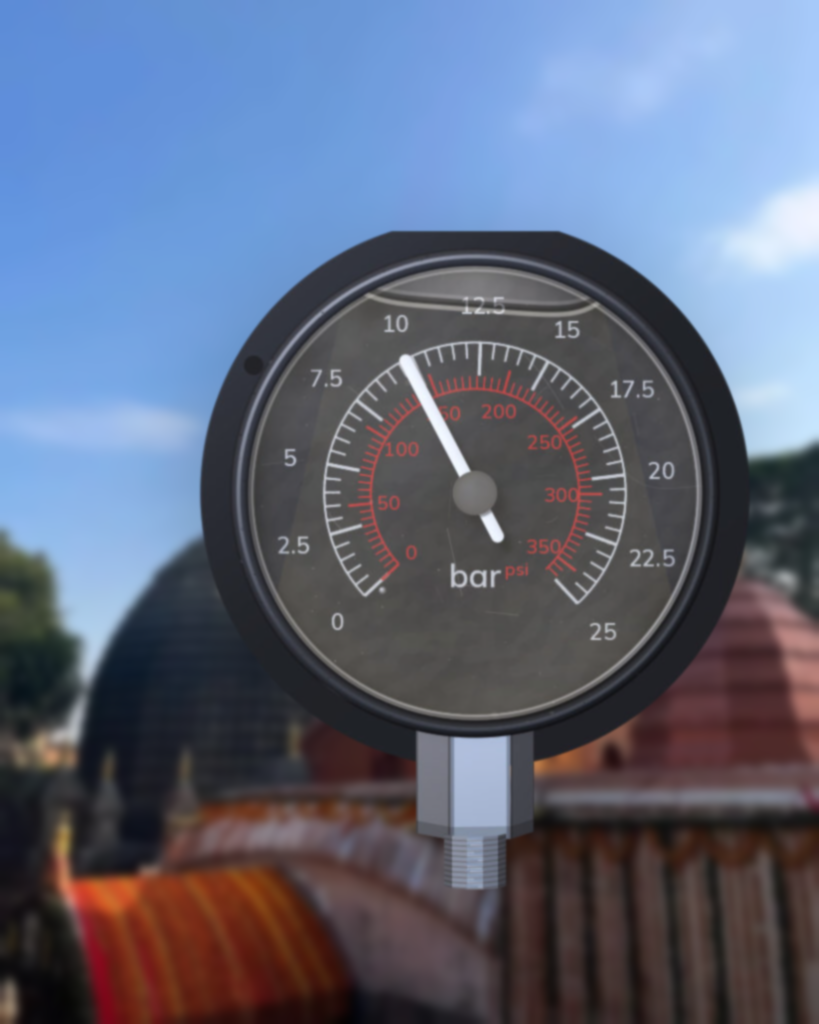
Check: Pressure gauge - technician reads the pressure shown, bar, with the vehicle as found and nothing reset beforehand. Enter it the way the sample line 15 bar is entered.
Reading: 9.75 bar
